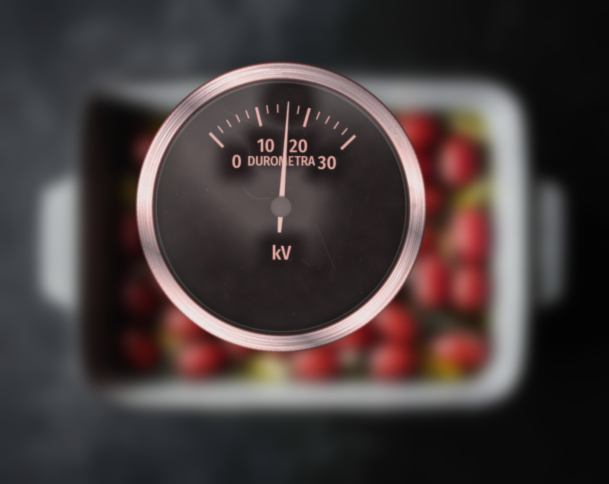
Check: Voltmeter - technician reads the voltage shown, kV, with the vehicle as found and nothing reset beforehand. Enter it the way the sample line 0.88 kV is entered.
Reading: 16 kV
